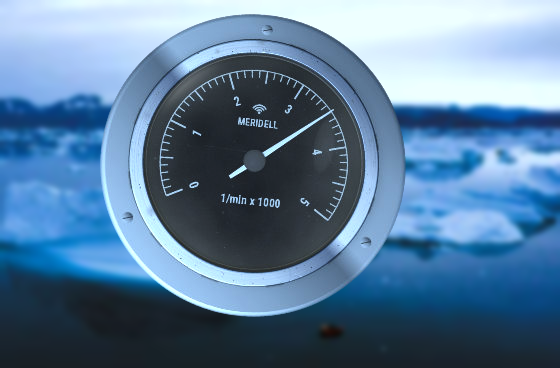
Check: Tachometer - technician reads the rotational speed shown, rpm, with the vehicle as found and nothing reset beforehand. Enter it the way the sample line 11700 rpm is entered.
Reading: 3500 rpm
